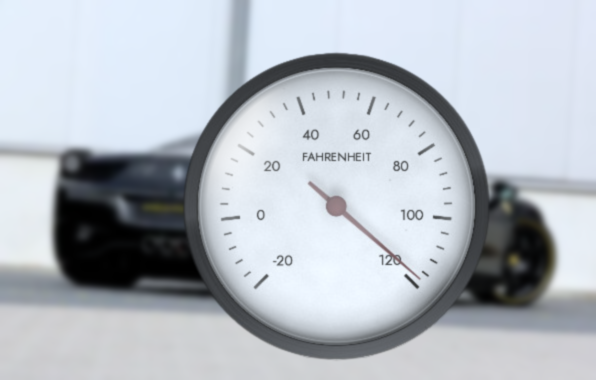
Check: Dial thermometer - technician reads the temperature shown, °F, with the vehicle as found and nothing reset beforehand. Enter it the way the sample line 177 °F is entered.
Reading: 118 °F
